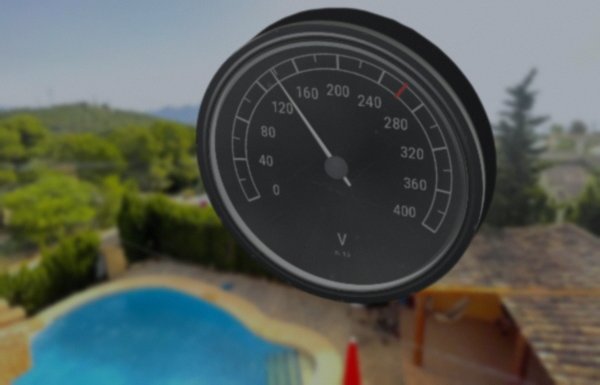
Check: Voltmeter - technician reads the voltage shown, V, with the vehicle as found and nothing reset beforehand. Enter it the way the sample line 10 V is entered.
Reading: 140 V
